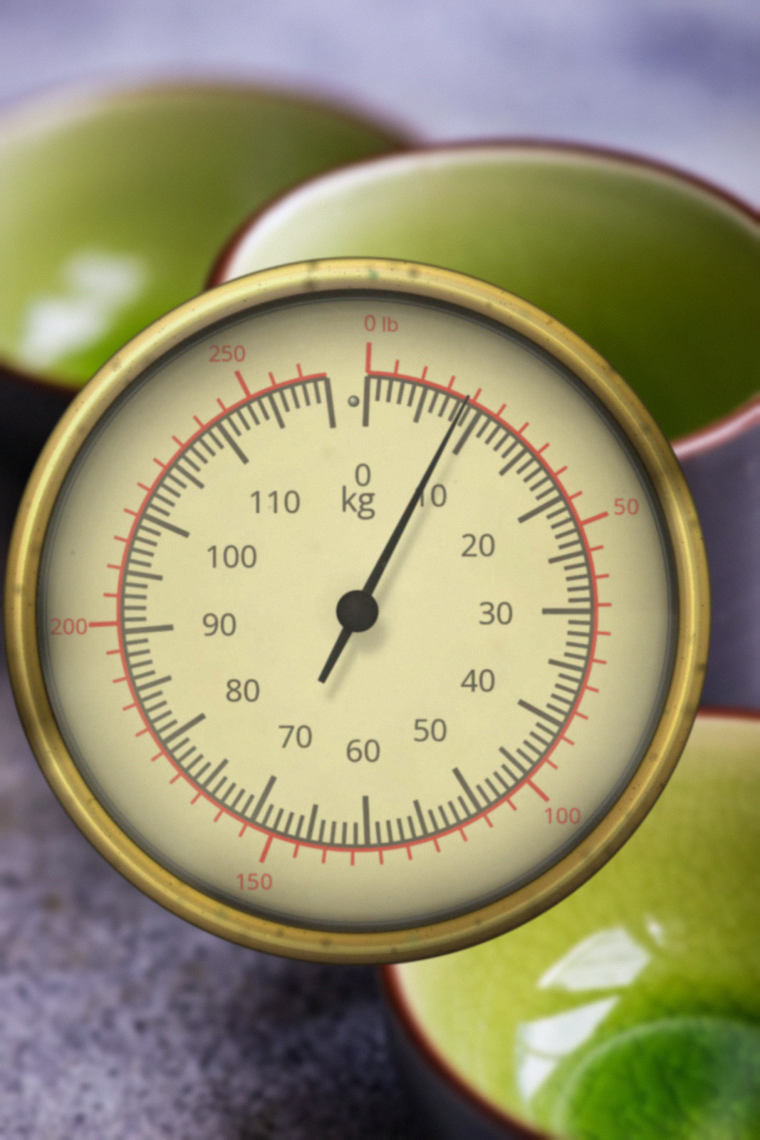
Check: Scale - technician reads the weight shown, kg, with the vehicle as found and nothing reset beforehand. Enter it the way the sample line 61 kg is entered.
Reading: 8.5 kg
